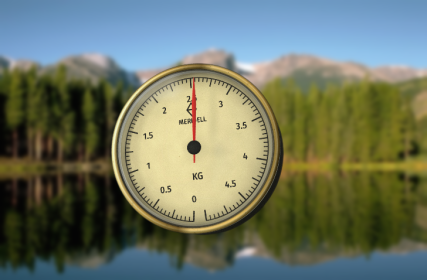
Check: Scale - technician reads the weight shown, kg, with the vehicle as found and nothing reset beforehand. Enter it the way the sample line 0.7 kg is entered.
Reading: 2.55 kg
